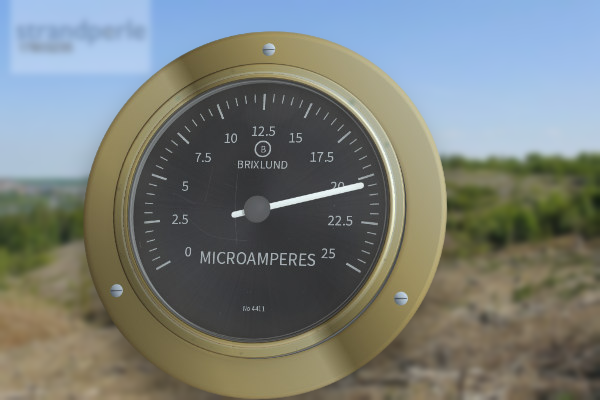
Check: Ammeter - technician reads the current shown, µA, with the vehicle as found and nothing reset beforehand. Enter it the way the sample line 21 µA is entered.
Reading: 20.5 µA
